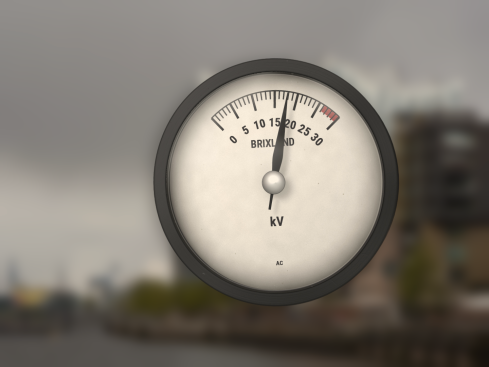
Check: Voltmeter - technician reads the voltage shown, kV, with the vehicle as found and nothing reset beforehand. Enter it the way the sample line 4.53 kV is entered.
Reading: 18 kV
